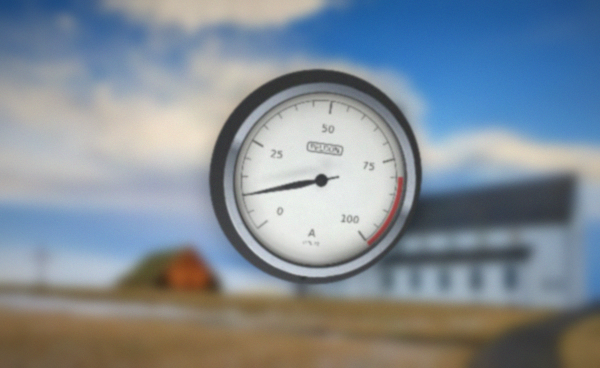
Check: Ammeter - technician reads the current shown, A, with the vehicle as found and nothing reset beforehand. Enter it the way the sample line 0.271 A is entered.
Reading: 10 A
